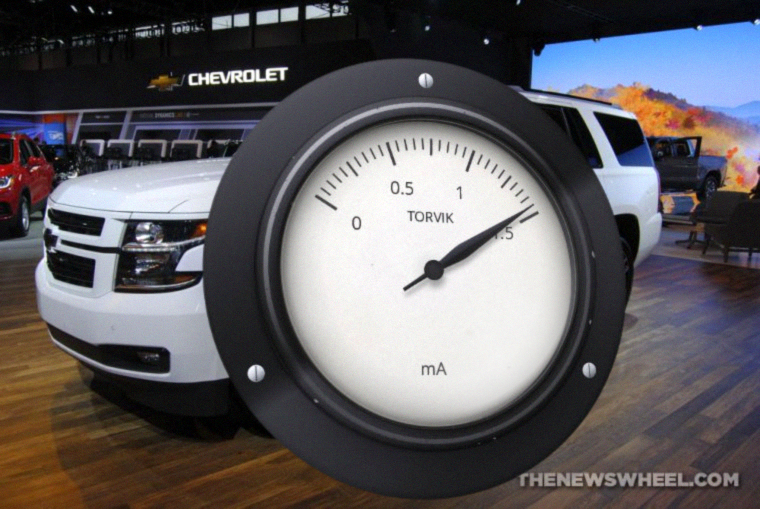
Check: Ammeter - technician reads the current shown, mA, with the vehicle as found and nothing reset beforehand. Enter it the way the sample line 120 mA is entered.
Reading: 1.45 mA
